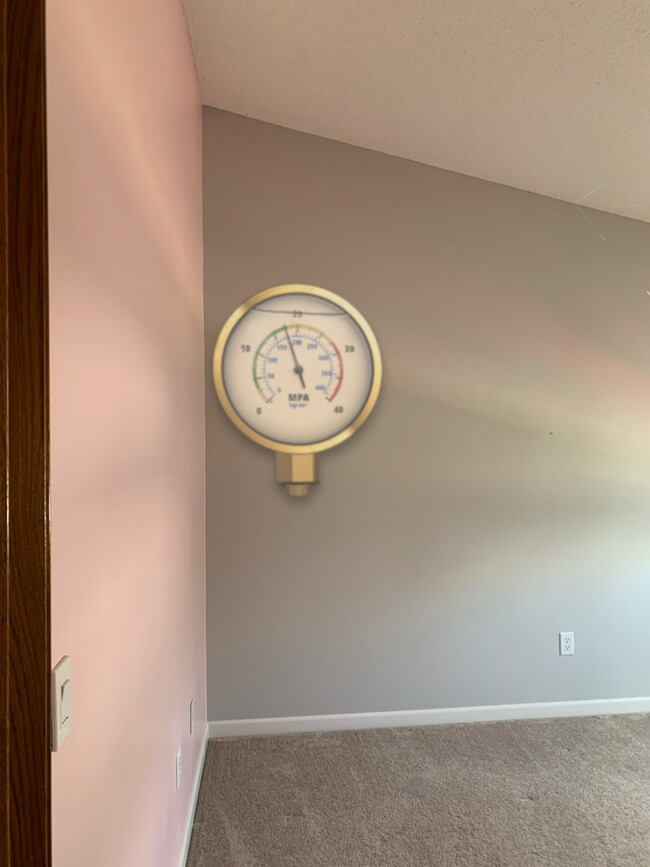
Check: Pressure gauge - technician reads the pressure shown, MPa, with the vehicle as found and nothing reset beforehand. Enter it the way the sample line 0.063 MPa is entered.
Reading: 17.5 MPa
